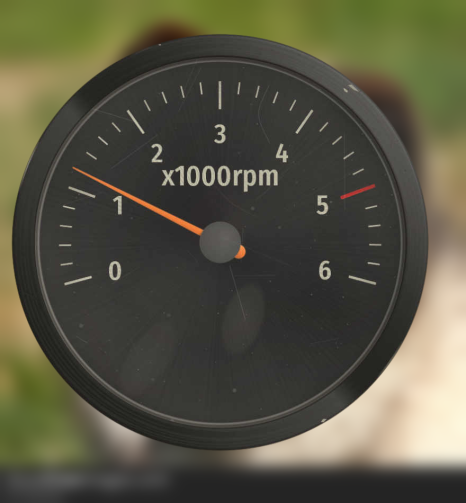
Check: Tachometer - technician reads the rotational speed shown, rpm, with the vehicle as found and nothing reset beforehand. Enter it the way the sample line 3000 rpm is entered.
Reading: 1200 rpm
